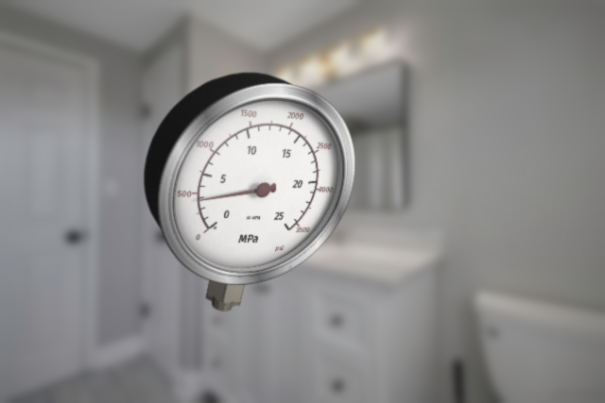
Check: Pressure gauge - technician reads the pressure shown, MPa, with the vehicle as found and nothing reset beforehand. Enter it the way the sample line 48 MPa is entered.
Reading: 3 MPa
